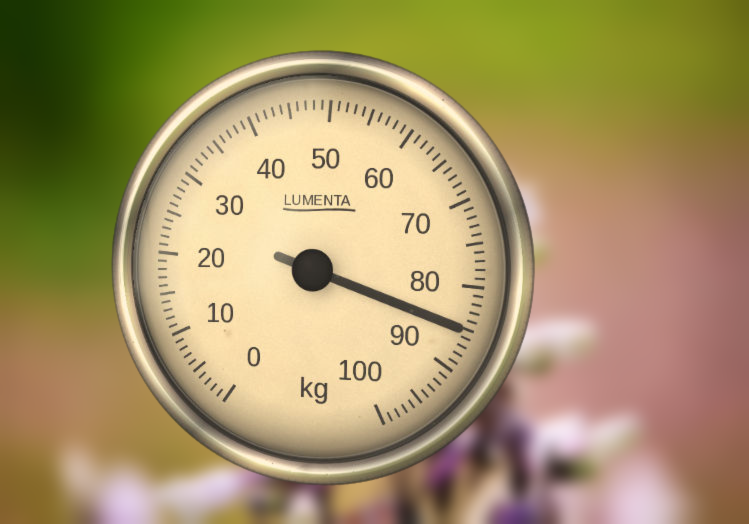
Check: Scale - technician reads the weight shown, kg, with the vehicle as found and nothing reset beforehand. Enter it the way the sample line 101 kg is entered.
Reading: 85 kg
